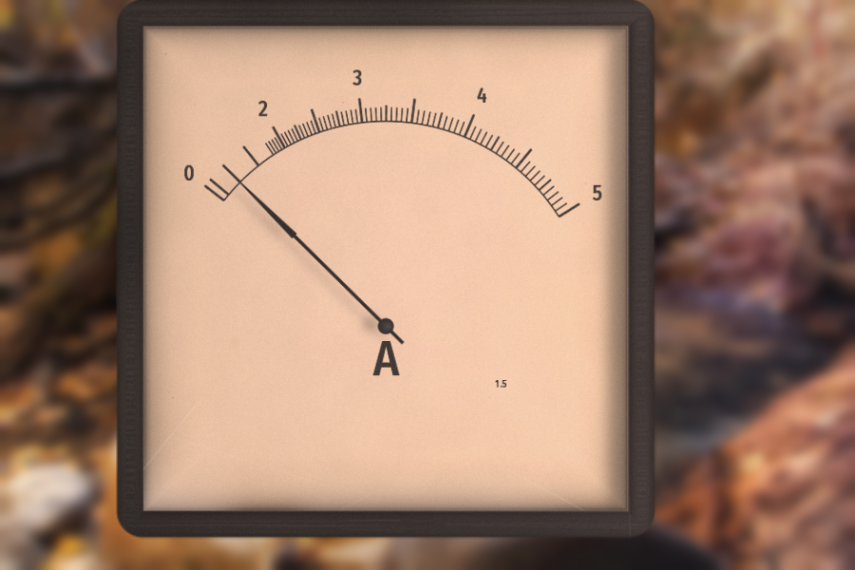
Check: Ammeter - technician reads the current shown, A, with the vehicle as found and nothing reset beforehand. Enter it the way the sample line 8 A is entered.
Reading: 1 A
